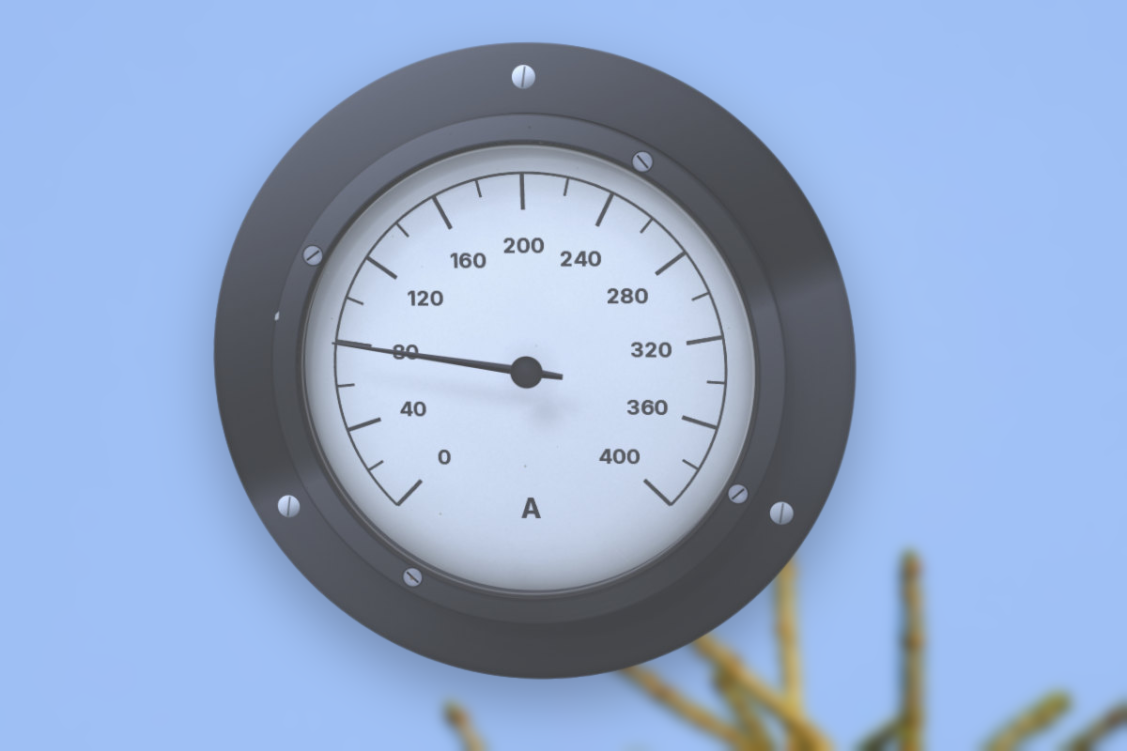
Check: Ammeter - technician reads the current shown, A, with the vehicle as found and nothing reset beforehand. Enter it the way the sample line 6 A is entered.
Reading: 80 A
